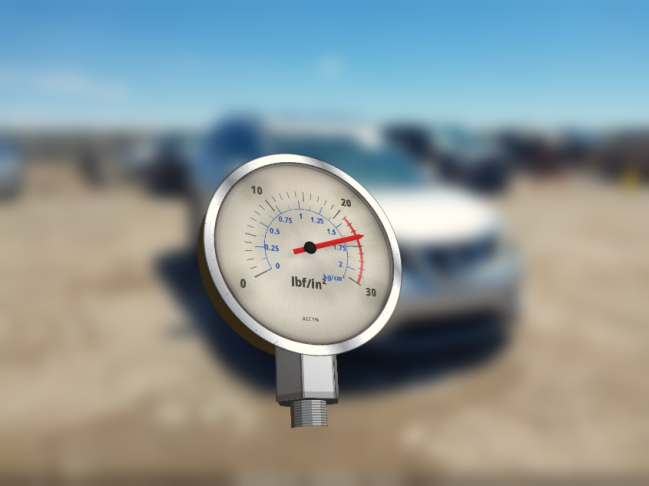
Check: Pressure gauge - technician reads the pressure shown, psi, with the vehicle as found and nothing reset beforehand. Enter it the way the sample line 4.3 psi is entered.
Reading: 24 psi
